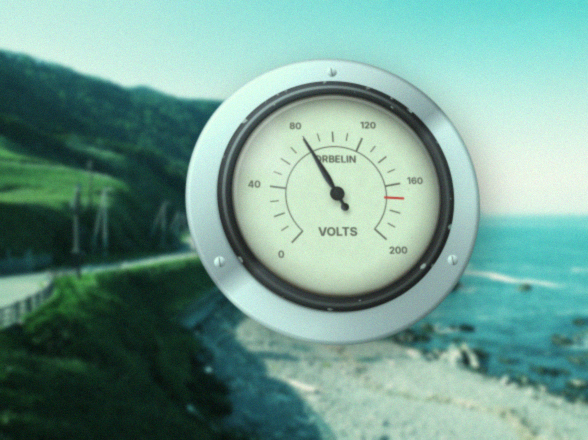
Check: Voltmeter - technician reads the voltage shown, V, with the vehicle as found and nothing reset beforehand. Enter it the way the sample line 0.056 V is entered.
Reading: 80 V
